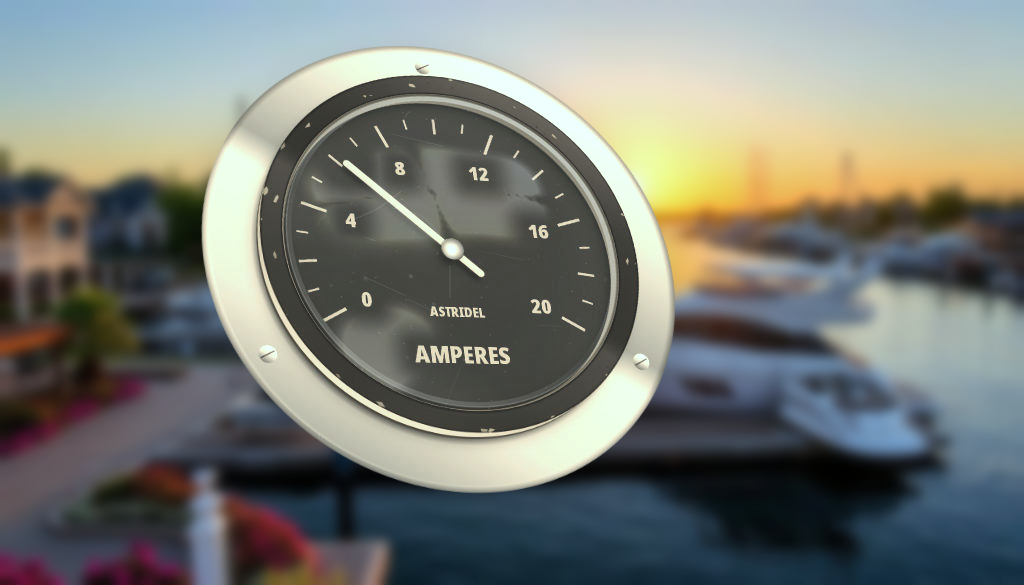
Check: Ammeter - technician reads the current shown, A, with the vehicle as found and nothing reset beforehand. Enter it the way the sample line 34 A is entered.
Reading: 6 A
